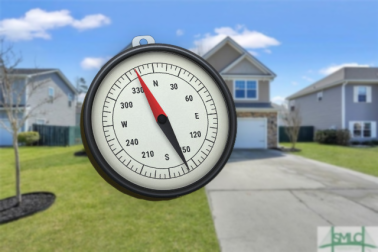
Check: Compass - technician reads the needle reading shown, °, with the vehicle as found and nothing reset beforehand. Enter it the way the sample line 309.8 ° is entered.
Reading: 340 °
